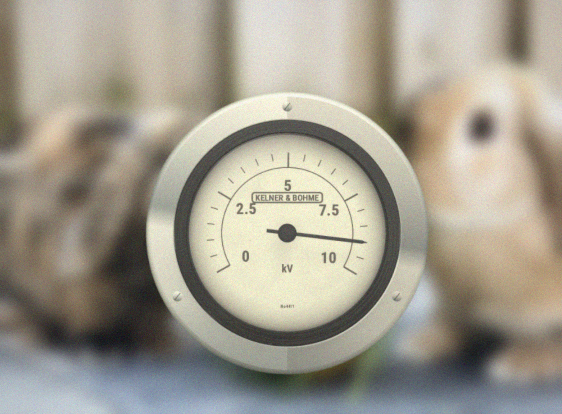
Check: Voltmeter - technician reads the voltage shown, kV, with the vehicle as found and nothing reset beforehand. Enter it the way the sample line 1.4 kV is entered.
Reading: 9 kV
